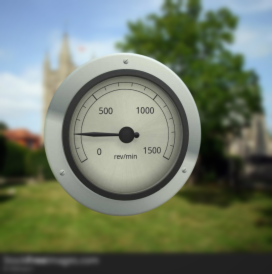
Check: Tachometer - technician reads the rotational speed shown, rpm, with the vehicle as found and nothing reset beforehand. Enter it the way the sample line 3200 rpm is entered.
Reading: 200 rpm
